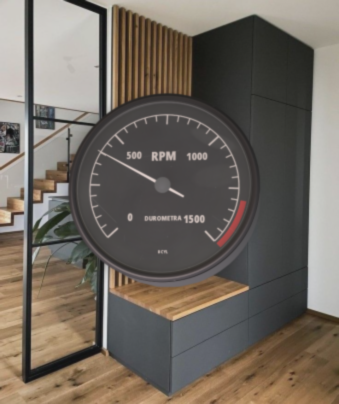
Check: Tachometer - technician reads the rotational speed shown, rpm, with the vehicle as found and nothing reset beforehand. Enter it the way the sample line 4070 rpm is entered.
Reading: 400 rpm
